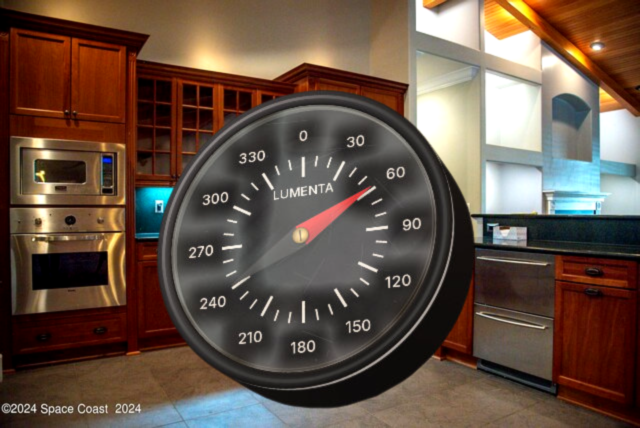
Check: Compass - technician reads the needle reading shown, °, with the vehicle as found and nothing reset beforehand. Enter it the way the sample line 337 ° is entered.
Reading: 60 °
